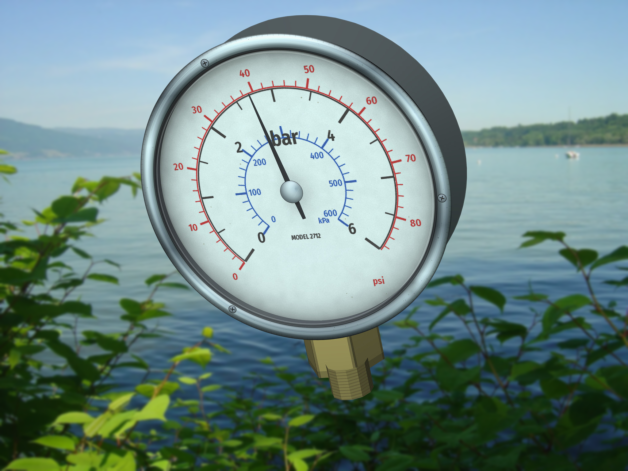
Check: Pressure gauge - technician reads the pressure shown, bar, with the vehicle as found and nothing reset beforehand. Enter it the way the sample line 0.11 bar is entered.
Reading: 2.75 bar
